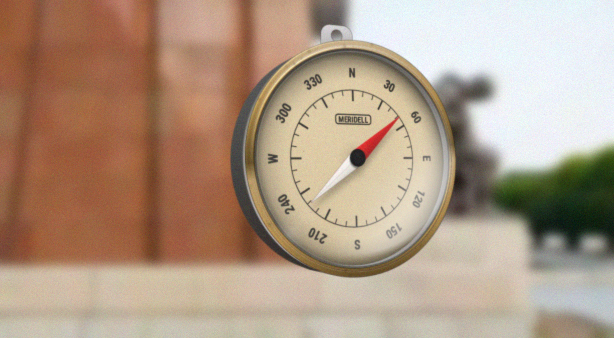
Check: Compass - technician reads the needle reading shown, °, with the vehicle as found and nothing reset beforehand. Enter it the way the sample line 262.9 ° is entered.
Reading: 50 °
